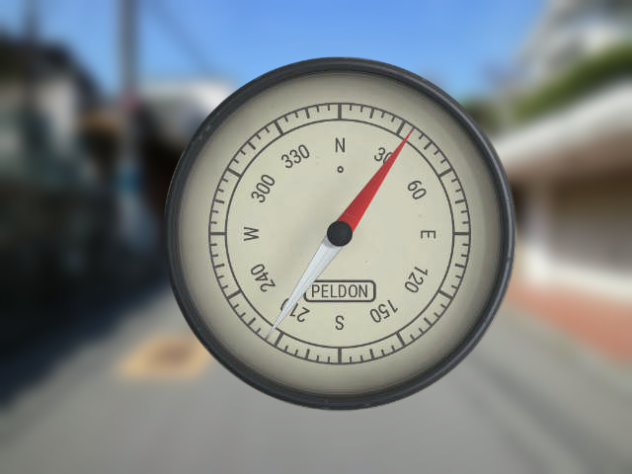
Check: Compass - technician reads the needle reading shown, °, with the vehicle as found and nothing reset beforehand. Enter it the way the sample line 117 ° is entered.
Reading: 35 °
